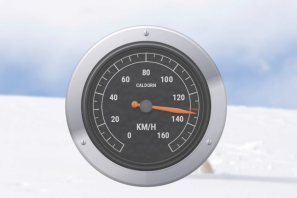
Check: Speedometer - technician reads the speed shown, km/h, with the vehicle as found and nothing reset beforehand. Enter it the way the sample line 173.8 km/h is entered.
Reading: 132.5 km/h
